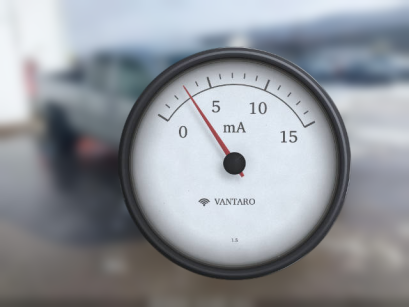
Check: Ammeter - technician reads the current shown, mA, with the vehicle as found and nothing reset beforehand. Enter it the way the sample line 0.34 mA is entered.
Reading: 3 mA
